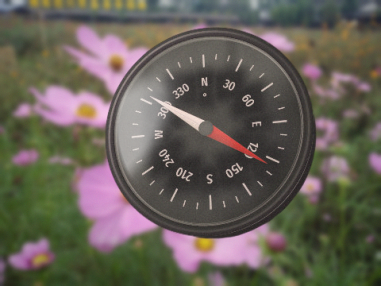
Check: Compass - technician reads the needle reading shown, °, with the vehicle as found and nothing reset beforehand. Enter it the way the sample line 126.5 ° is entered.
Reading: 125 °
